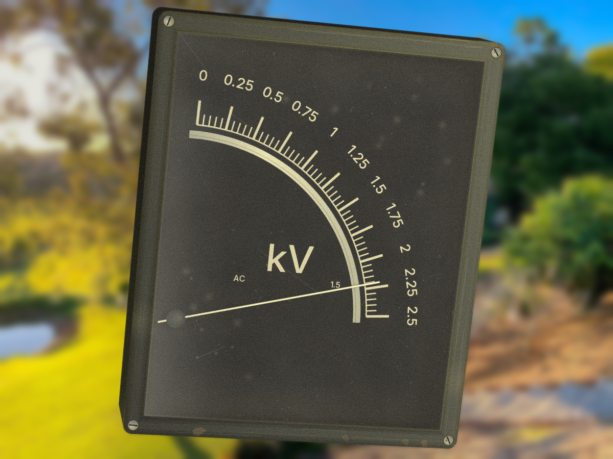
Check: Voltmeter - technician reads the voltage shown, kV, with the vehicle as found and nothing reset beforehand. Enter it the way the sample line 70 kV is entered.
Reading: 2.2 kV
